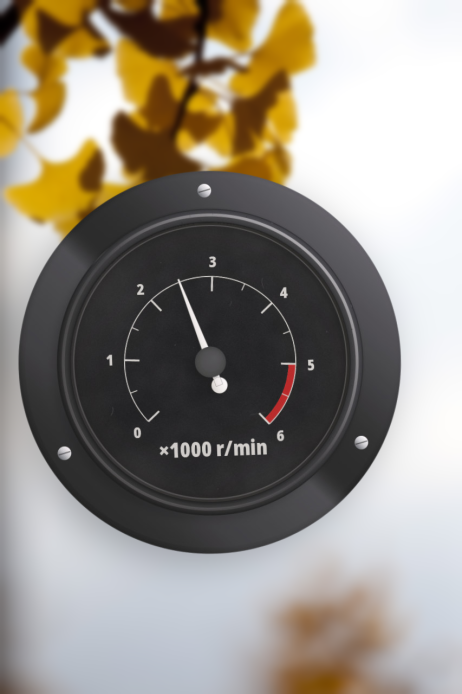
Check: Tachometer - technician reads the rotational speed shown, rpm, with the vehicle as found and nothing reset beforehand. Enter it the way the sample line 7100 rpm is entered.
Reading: 2500 rpm
